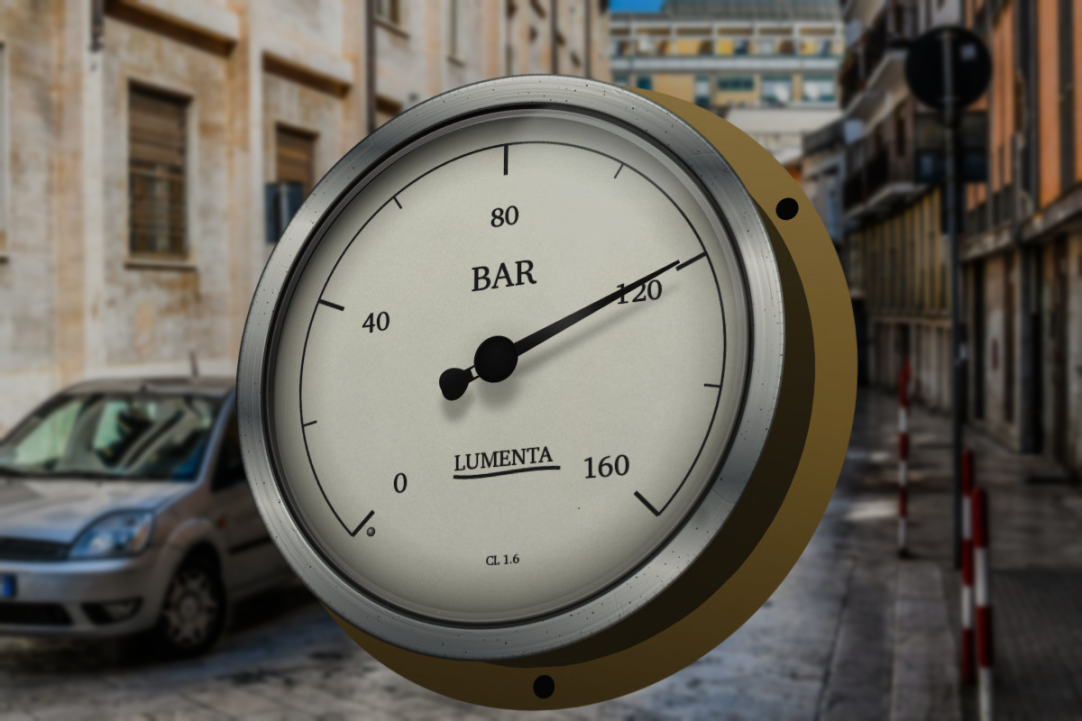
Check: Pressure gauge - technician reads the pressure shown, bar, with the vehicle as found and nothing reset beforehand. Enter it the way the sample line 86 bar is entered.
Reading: 120 bar
